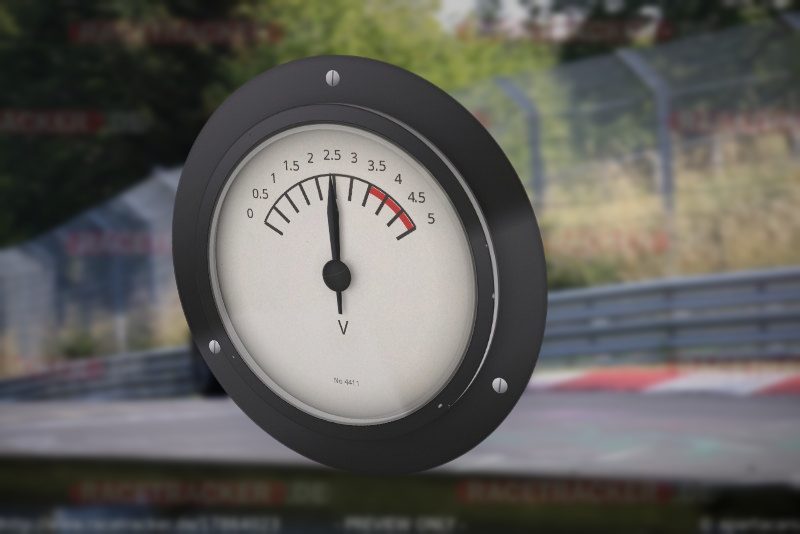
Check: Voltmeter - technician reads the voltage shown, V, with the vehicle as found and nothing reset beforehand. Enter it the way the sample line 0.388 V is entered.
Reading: 2.5 V
